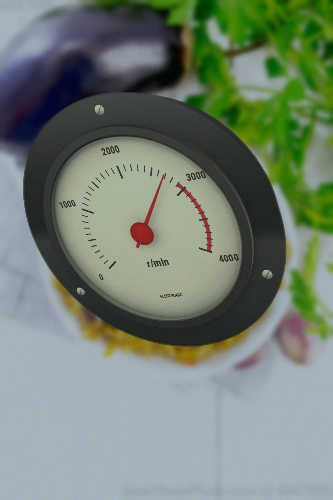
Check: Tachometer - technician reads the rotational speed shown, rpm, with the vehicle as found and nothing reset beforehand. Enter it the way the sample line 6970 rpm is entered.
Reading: 2700 rpm
